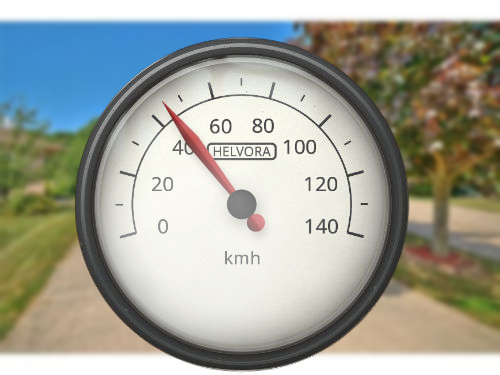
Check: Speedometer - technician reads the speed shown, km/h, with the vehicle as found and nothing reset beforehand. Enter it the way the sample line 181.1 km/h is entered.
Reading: 45 km/h
